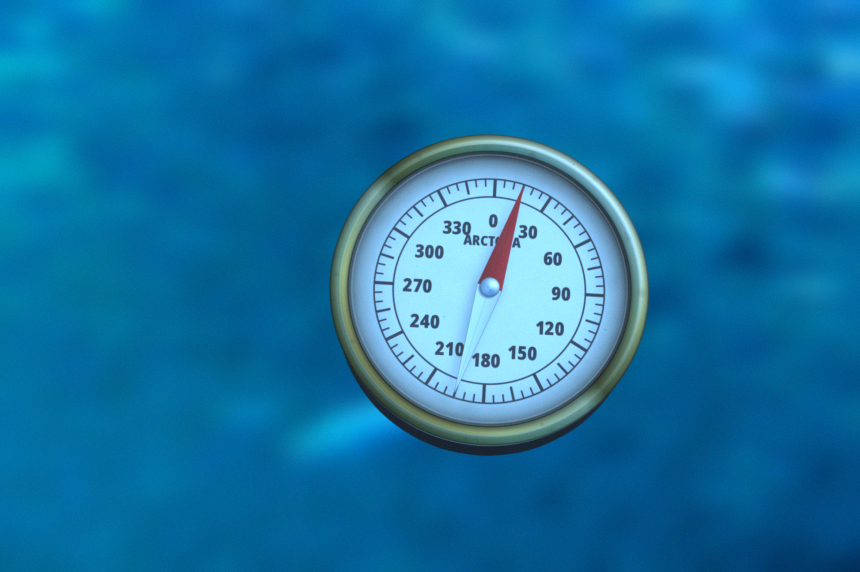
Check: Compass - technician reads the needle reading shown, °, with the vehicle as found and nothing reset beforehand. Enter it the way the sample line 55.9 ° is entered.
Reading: 15 °
